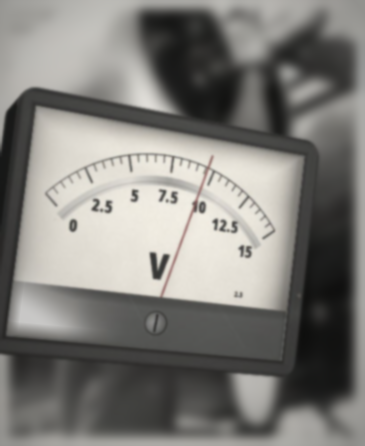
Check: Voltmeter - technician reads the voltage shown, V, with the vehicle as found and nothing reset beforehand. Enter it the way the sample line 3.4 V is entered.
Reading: 9.5 V
